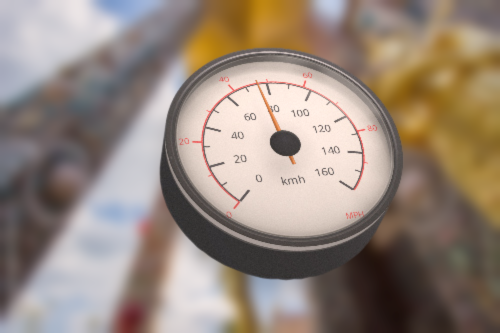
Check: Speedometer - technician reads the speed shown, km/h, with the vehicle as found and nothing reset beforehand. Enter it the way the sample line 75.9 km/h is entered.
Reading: 75 km/h
